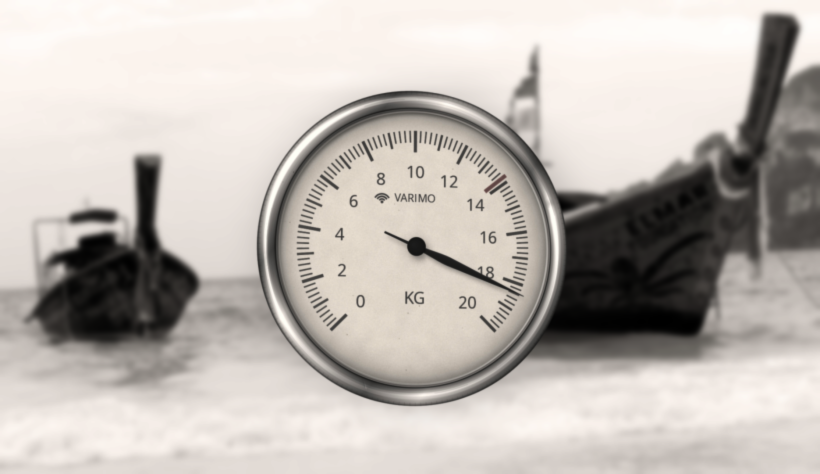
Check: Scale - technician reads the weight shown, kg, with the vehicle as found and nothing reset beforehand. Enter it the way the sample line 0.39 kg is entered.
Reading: 18.4 kg
